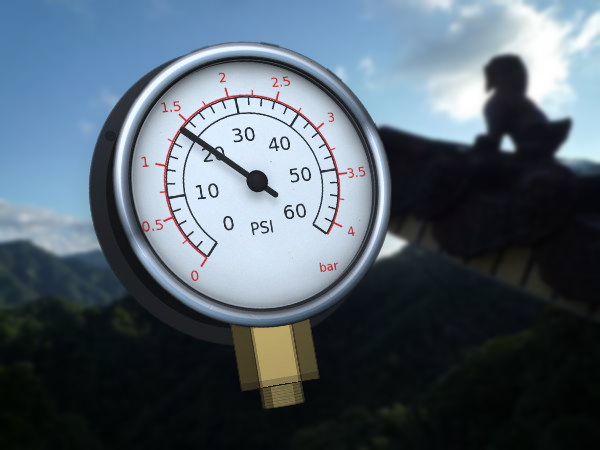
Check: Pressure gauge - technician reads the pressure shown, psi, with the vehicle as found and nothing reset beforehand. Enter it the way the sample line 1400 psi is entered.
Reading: 20 psi
